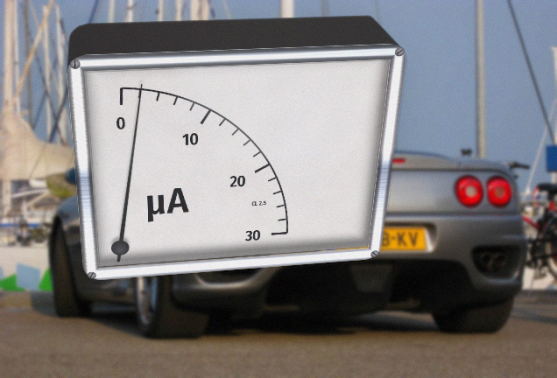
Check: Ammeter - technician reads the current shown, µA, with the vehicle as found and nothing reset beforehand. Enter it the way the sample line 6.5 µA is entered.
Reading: 2 µA
